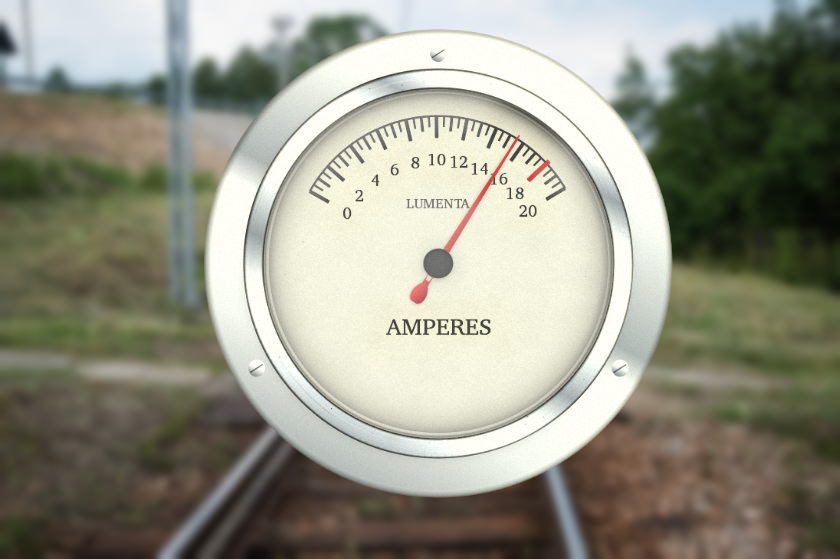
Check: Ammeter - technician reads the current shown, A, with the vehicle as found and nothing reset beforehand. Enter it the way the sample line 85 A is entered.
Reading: 15.5 A
